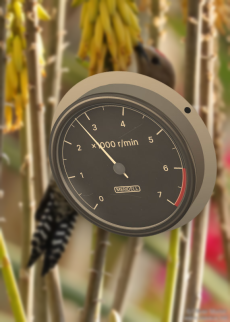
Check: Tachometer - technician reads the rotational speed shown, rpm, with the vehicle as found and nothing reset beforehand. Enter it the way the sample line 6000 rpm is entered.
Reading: 2750 rpm
